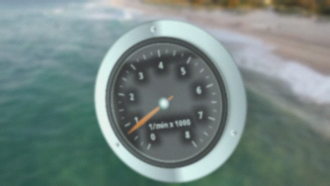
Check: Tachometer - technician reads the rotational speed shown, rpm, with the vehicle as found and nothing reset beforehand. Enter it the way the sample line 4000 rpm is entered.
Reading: 750 rpm
